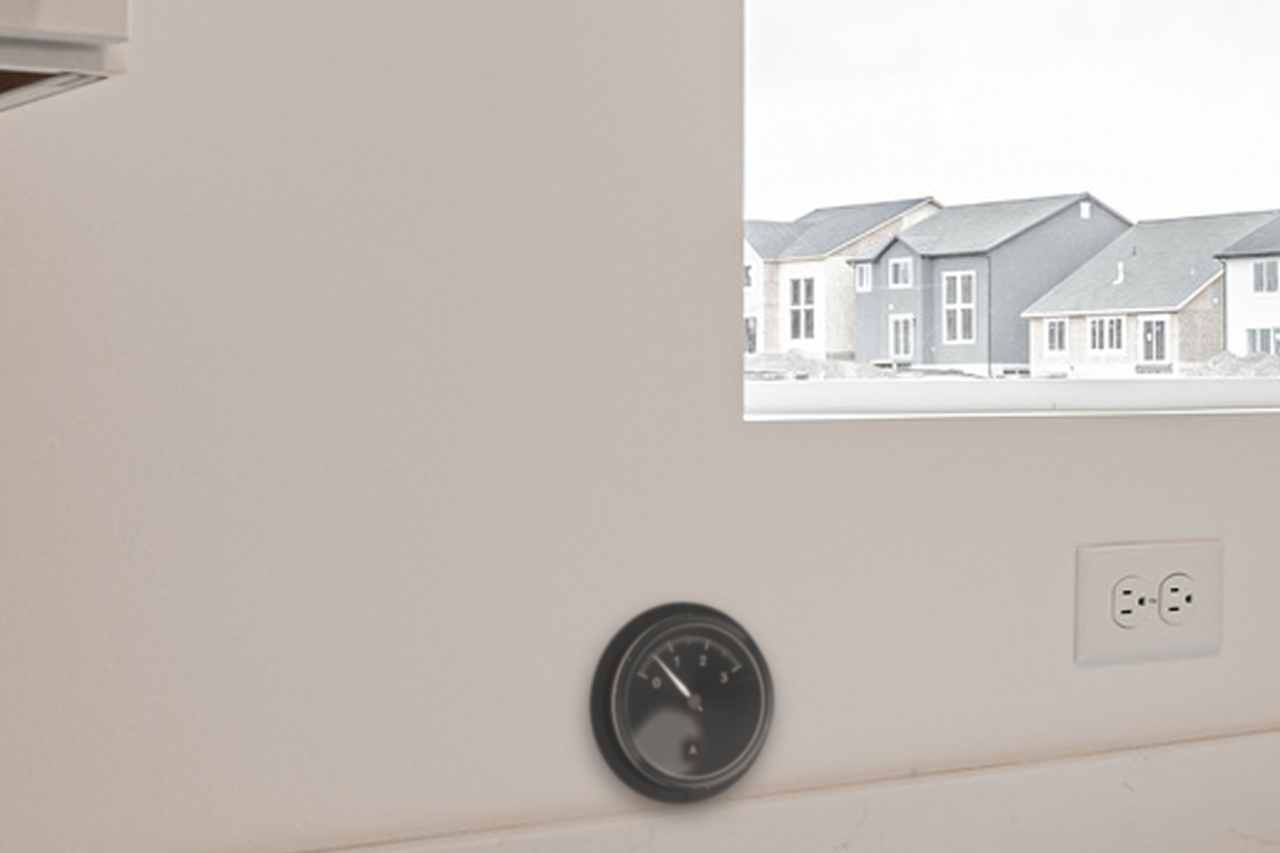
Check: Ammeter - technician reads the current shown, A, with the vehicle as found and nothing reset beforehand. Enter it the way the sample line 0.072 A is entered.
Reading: 0.5 A
